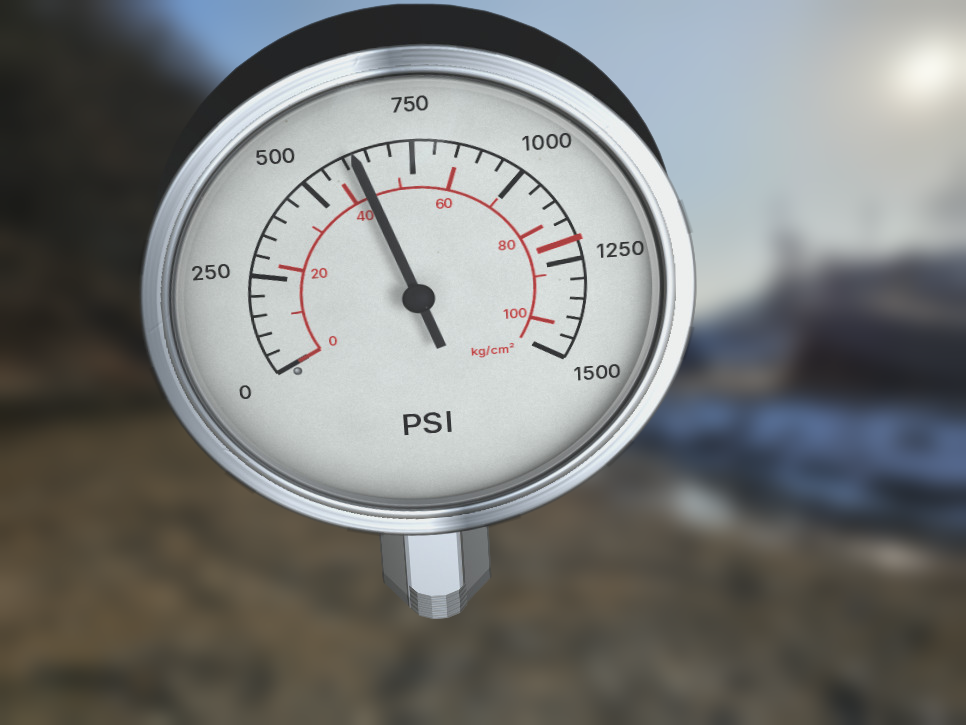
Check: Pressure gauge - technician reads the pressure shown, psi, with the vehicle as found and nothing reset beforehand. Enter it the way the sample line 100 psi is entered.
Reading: 625 psi
